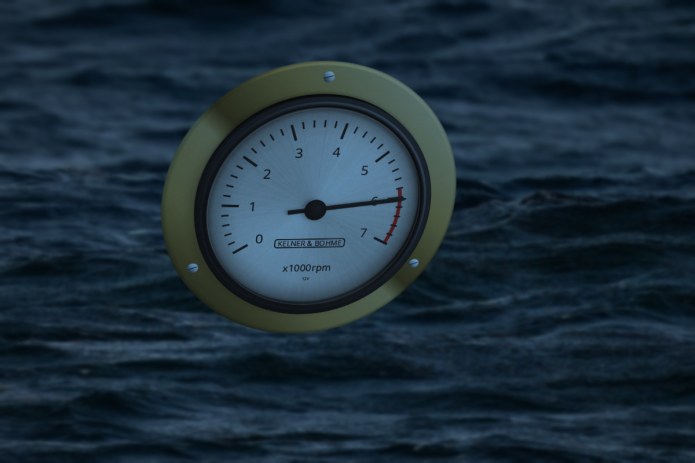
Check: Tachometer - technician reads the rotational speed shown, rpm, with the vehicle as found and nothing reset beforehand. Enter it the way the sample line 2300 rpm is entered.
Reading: 6000 rpm
